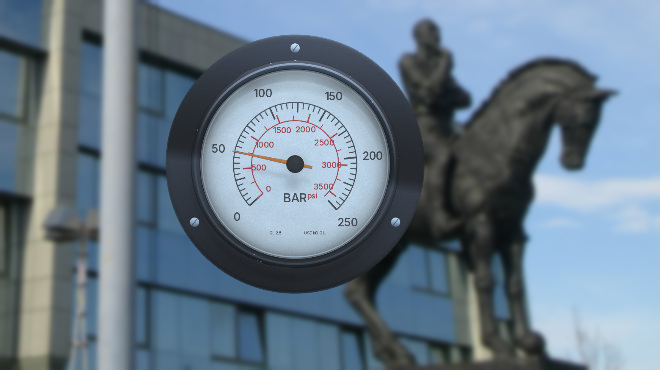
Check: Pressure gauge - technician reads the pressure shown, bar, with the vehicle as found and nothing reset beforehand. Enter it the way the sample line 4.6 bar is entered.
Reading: 50 bar
